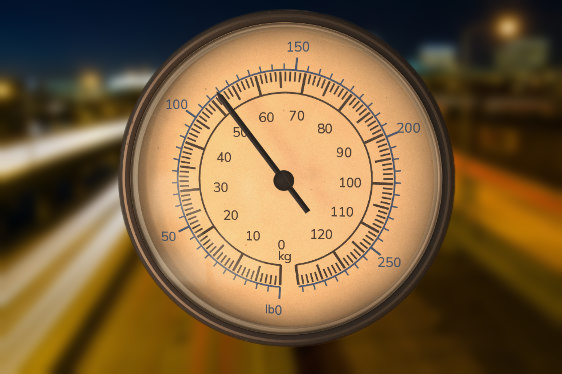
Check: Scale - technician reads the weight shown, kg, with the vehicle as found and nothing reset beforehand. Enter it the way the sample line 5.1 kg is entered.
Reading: 52 kg
